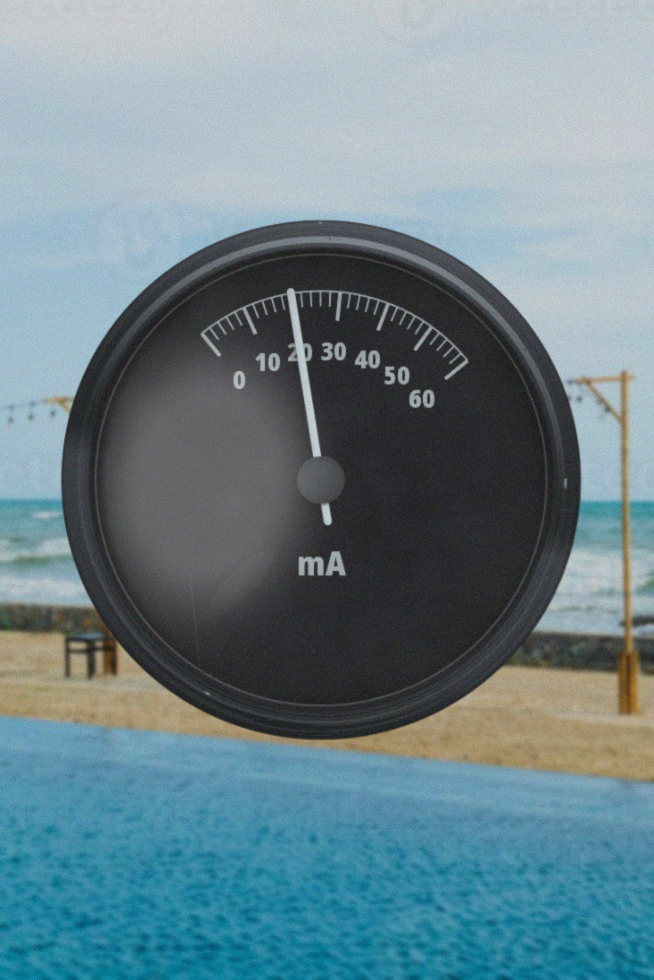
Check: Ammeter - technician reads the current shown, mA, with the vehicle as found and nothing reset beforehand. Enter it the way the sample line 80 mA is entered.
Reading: 20 mA
